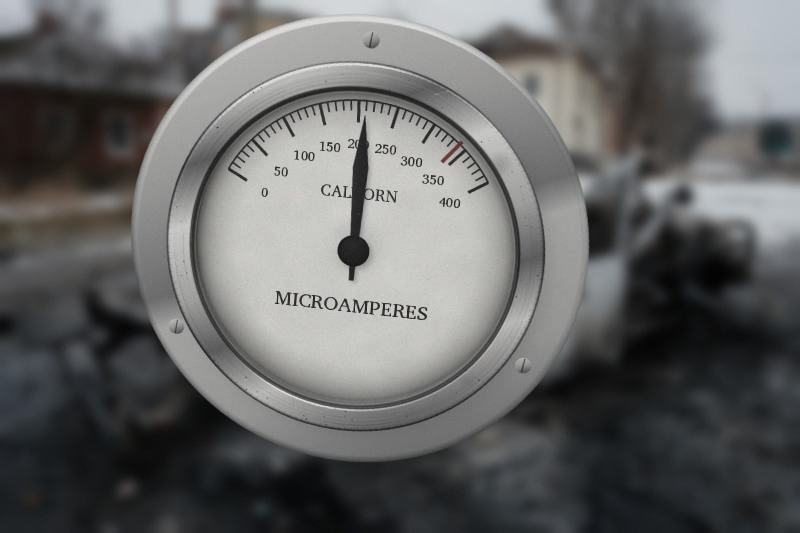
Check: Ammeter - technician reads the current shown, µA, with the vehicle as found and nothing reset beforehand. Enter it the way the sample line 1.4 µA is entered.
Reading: 210 µA
